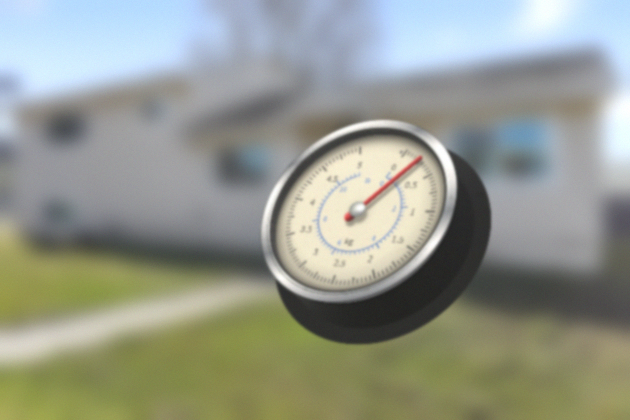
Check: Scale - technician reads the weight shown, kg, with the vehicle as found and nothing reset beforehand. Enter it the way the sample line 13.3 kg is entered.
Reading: 0.25 kg
